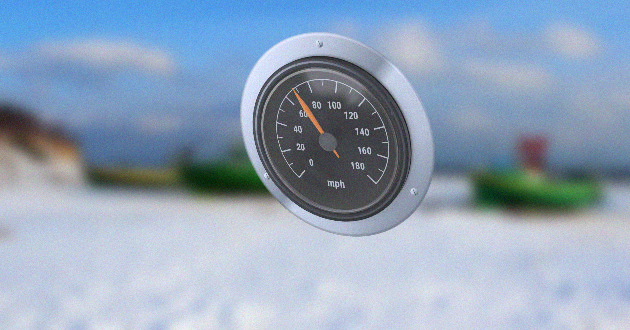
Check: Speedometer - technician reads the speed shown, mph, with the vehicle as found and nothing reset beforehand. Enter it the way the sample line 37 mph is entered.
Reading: 70 mph
